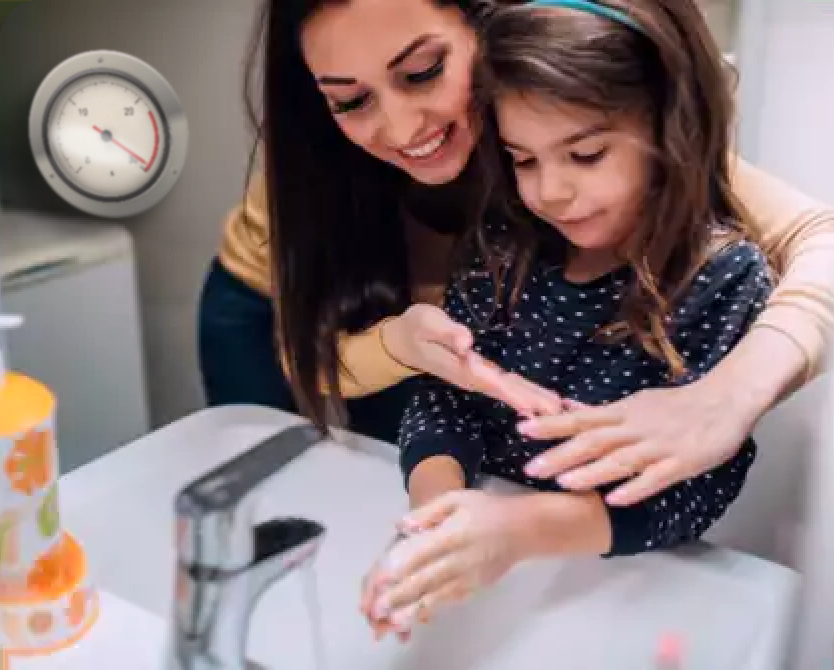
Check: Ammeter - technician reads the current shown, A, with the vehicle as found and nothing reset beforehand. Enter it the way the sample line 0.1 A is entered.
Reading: 29 A
